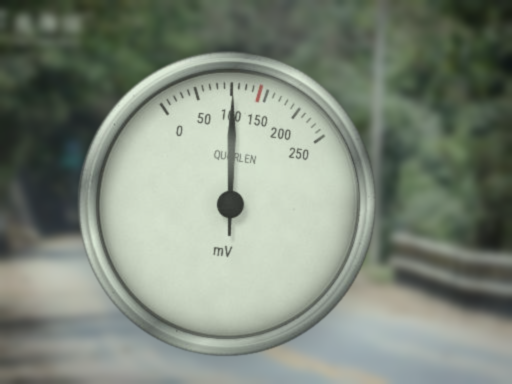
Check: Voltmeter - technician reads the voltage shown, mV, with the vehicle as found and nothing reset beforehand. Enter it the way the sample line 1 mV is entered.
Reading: 100 mV
